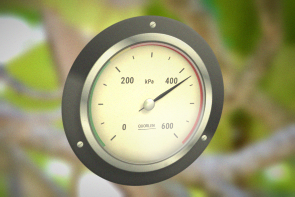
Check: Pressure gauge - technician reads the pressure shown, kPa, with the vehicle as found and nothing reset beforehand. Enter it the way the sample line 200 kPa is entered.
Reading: 425 kPa
